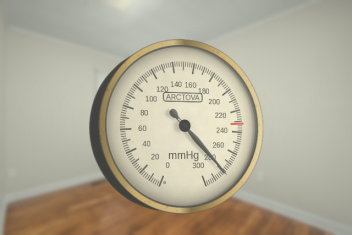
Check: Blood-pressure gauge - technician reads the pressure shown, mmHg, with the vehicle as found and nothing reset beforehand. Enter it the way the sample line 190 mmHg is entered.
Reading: 280 mmHg
